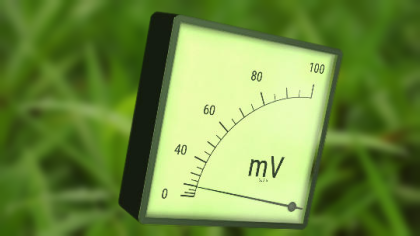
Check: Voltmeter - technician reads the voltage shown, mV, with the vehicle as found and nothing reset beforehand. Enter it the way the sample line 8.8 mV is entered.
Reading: 20 mV
